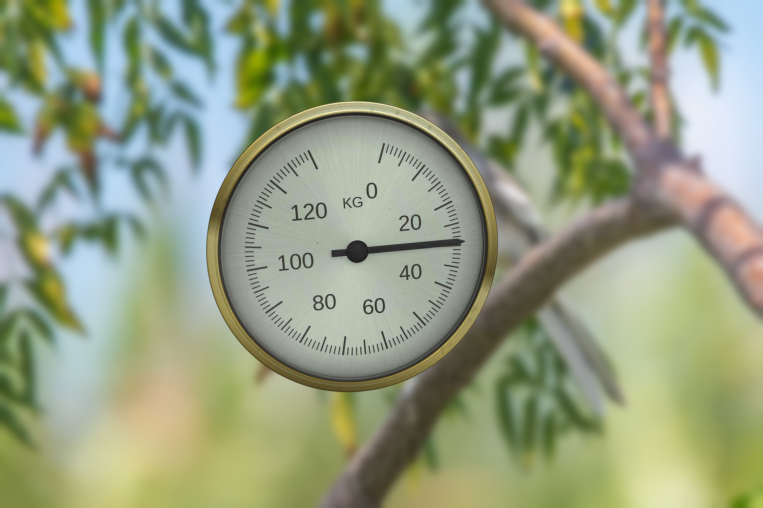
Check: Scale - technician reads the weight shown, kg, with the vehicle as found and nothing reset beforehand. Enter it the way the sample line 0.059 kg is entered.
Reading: 29 kg
